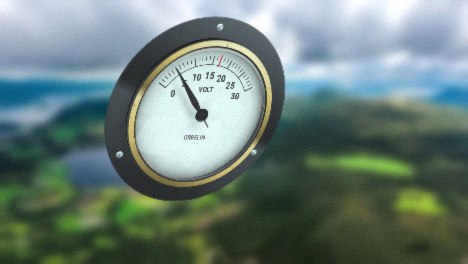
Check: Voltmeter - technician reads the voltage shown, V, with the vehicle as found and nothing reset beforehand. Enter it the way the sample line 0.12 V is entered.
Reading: 5 V
